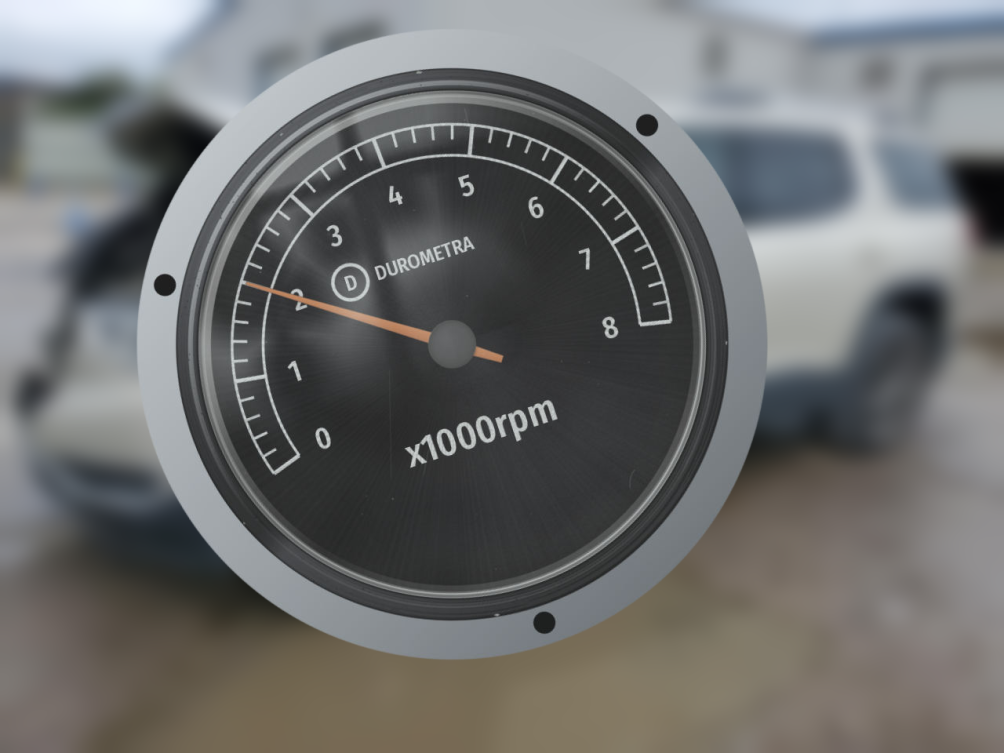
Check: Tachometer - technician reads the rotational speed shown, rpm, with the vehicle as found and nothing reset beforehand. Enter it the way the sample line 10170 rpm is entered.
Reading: 2000 rpm
